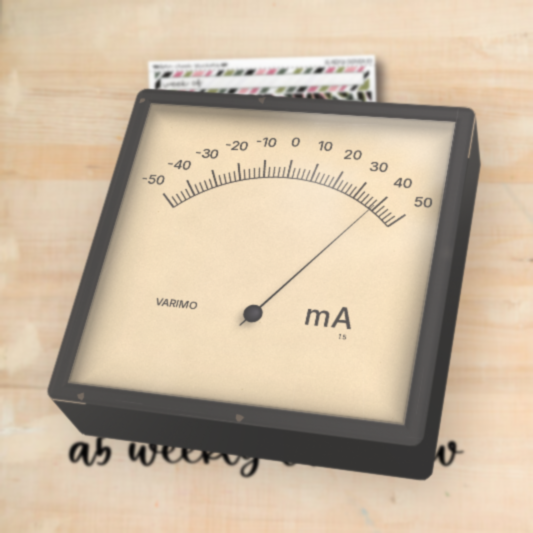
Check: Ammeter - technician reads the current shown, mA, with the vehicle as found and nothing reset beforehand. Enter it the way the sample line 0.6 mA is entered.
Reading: 40 mA
